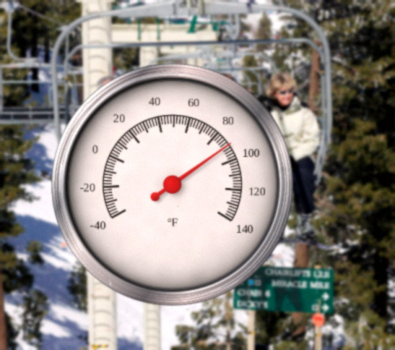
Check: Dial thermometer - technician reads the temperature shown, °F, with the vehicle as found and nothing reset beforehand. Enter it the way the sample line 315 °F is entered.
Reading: 90 °F
